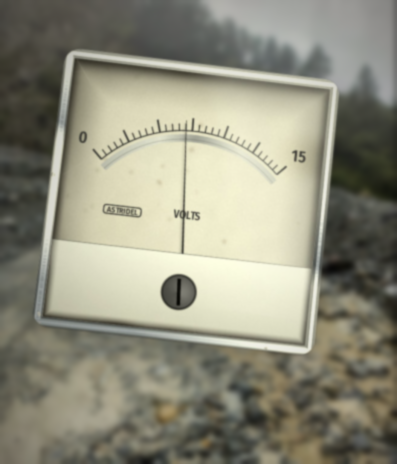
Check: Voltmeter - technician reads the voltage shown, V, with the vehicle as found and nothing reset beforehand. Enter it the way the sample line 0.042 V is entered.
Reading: 7 V
